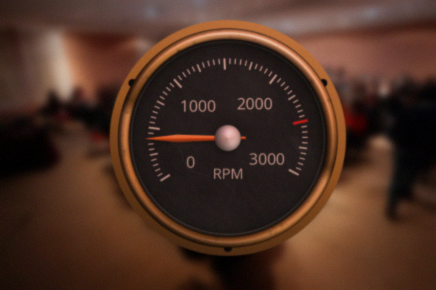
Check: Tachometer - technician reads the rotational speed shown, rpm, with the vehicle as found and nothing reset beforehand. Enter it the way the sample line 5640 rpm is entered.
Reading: 400 rpm
